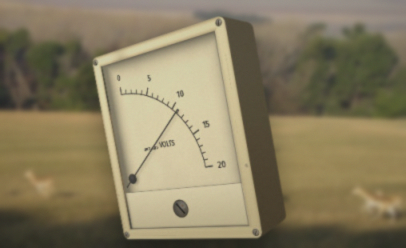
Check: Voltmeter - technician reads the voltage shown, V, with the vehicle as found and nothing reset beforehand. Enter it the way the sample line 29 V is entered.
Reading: 11 V
